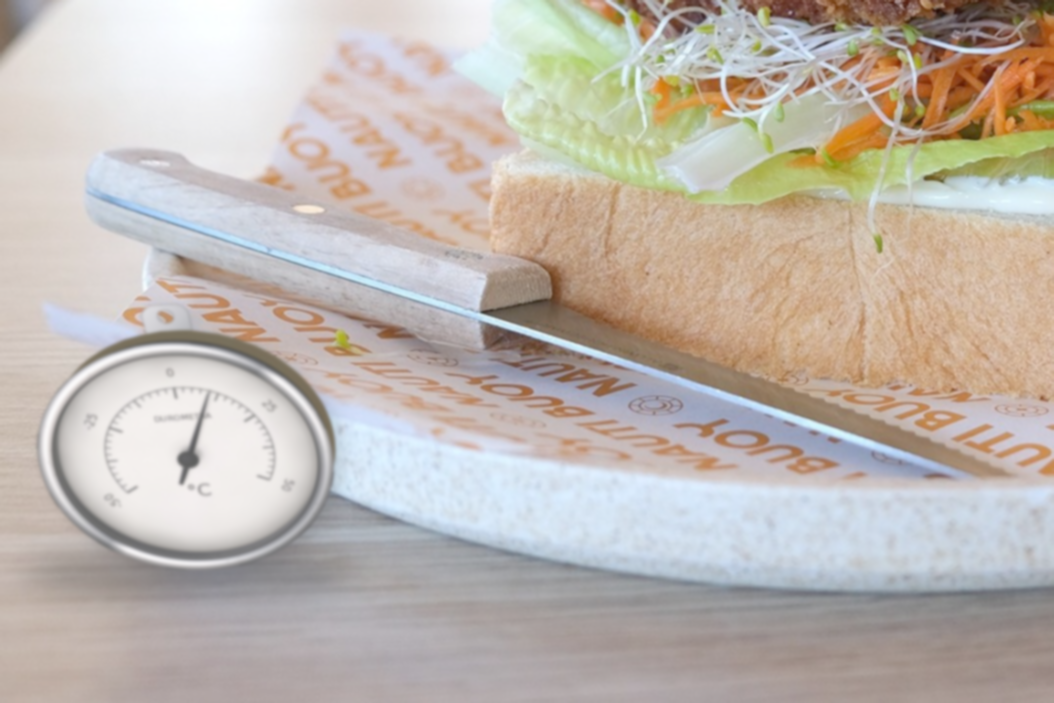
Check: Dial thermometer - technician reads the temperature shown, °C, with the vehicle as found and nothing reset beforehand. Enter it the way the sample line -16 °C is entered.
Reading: 10 °C
